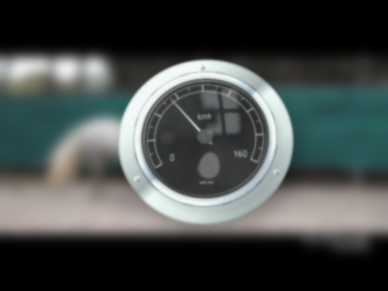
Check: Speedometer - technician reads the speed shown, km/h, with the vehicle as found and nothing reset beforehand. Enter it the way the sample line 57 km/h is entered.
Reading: 55 km/h
